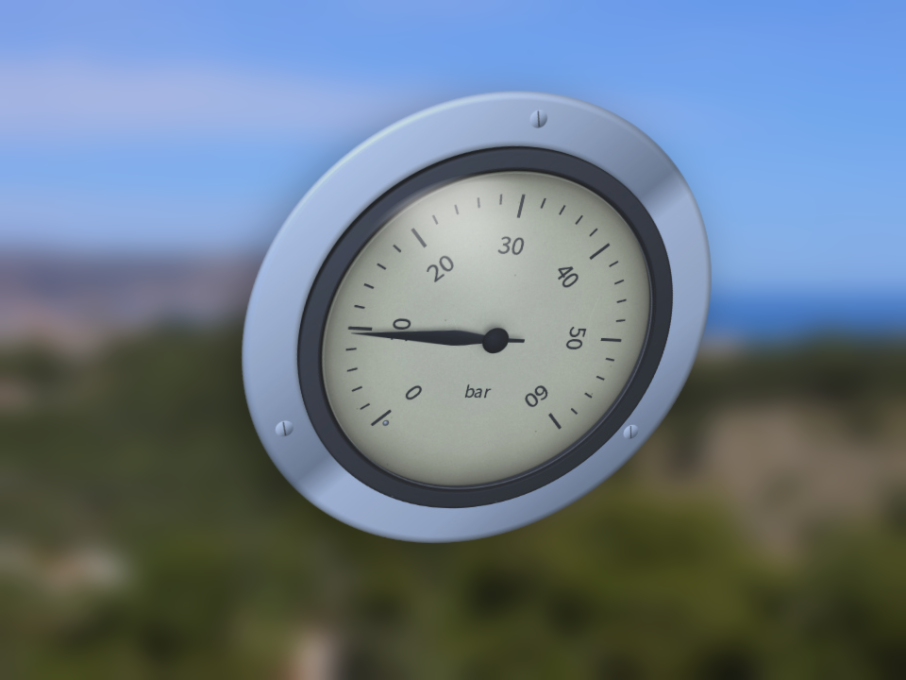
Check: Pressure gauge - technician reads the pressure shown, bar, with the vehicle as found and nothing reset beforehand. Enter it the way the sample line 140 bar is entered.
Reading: 10 bar
